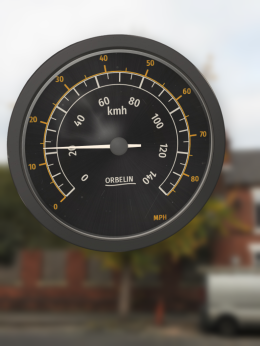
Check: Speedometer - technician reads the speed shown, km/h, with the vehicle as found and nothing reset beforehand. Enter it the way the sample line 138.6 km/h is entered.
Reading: 22.5 km/h
